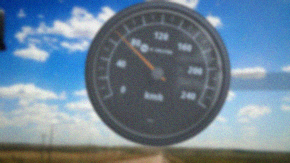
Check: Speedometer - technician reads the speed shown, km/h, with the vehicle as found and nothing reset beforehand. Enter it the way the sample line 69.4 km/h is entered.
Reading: 70 km/h
